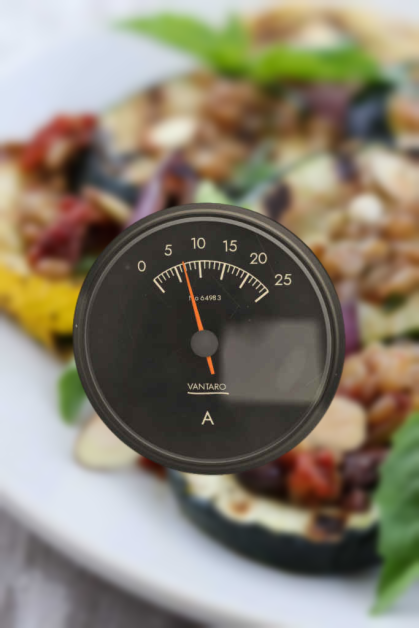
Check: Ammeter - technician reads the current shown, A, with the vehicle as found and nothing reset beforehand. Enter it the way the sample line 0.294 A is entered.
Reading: 7 A
